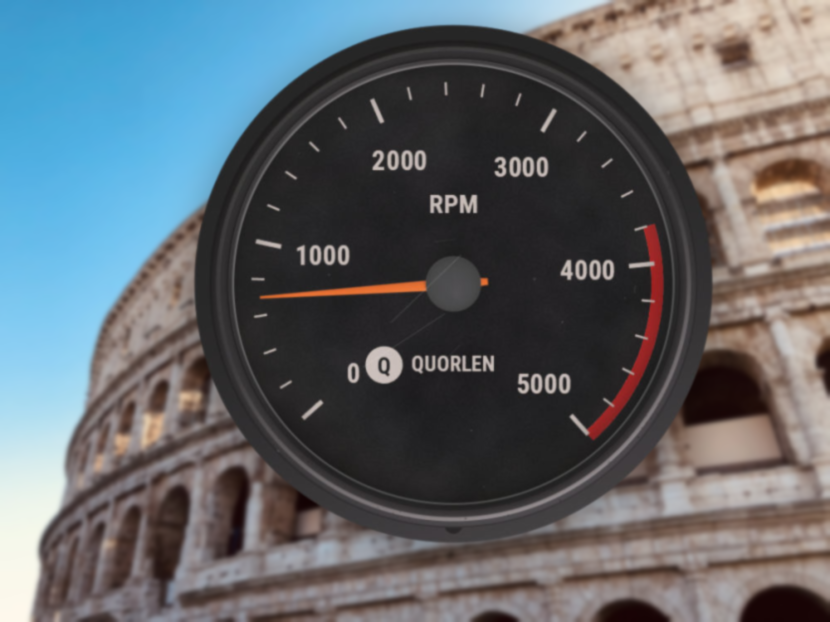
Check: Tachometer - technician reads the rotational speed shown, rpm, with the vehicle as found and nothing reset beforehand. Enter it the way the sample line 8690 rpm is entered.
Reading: 700 rpm
